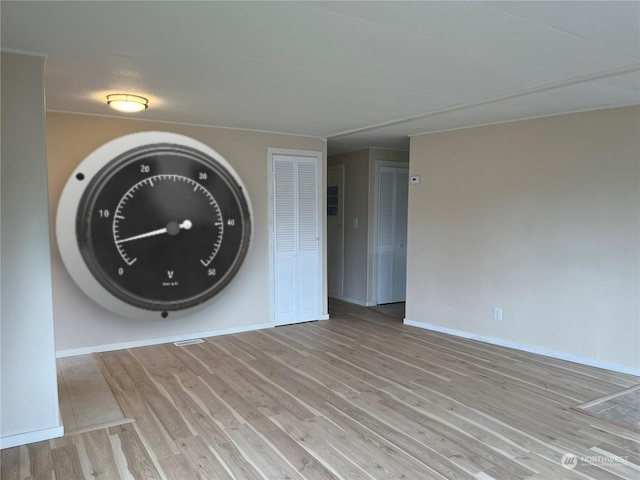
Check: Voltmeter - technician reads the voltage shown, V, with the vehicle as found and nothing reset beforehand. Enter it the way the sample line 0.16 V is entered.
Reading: 5 V
